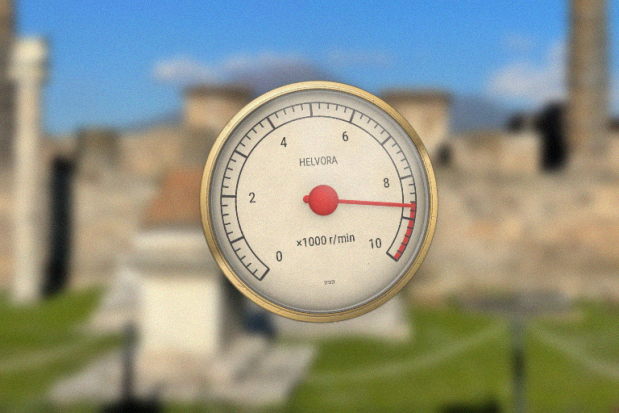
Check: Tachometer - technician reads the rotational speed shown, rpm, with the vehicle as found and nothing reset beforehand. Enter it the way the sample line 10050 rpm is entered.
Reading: 8700 rpm
